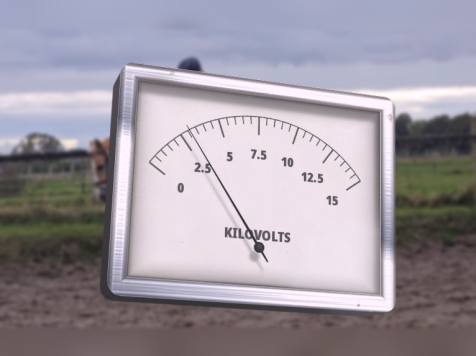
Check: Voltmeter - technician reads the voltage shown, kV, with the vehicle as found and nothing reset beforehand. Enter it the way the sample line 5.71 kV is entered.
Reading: 3 kV
